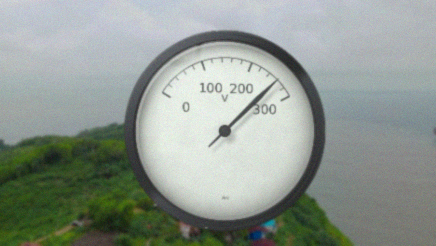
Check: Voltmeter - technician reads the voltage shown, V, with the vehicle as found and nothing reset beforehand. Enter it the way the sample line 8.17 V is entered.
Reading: 260 V
